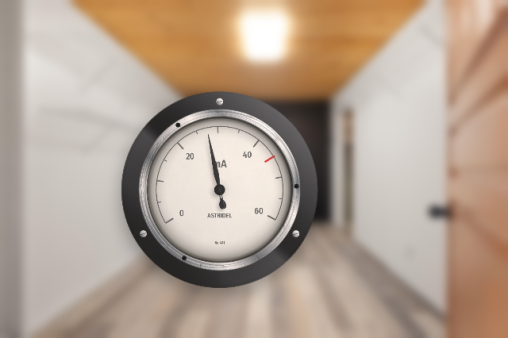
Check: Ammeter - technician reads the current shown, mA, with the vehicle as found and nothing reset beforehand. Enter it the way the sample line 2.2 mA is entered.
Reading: 27.5 mA
